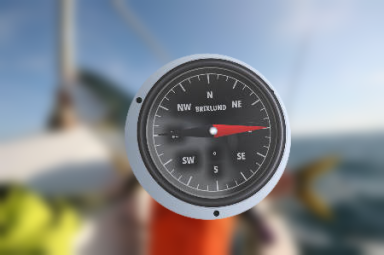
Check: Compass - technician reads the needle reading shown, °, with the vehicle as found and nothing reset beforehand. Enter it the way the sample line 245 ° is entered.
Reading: 90 °
